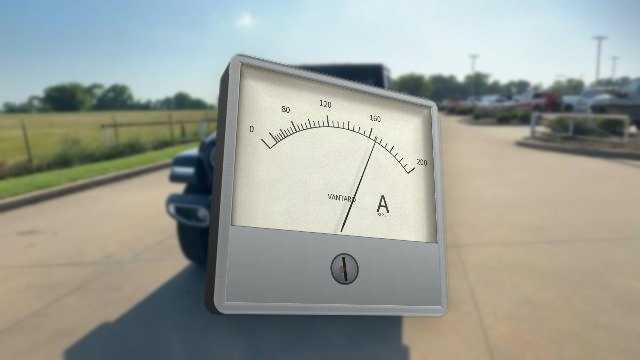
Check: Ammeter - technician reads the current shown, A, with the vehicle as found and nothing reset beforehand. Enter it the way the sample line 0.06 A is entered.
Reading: 165 A
